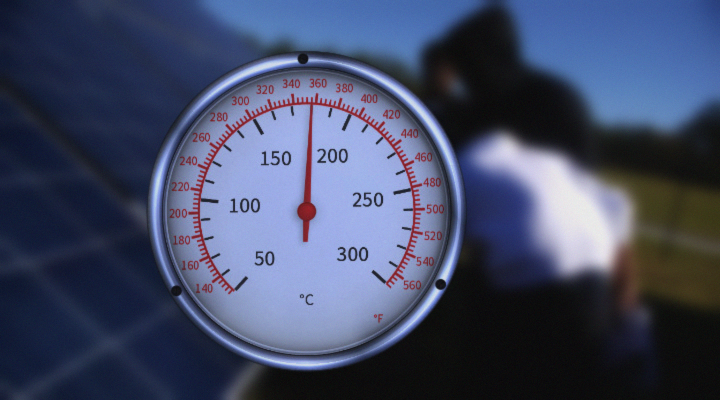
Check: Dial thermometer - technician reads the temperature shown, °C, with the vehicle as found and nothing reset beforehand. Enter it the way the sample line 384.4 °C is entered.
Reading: 180 °C
